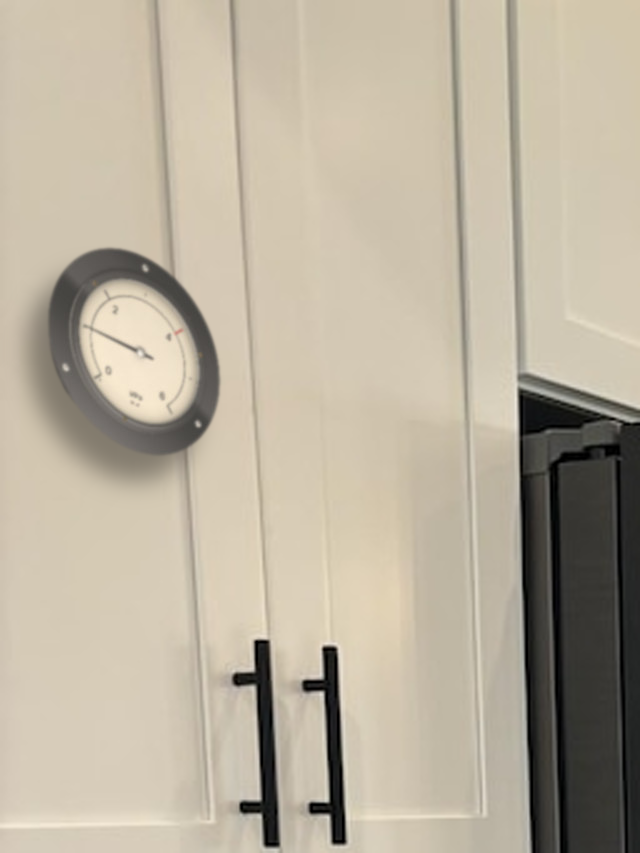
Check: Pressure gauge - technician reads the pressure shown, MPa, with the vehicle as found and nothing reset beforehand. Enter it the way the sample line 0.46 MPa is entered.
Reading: 1 MPa
